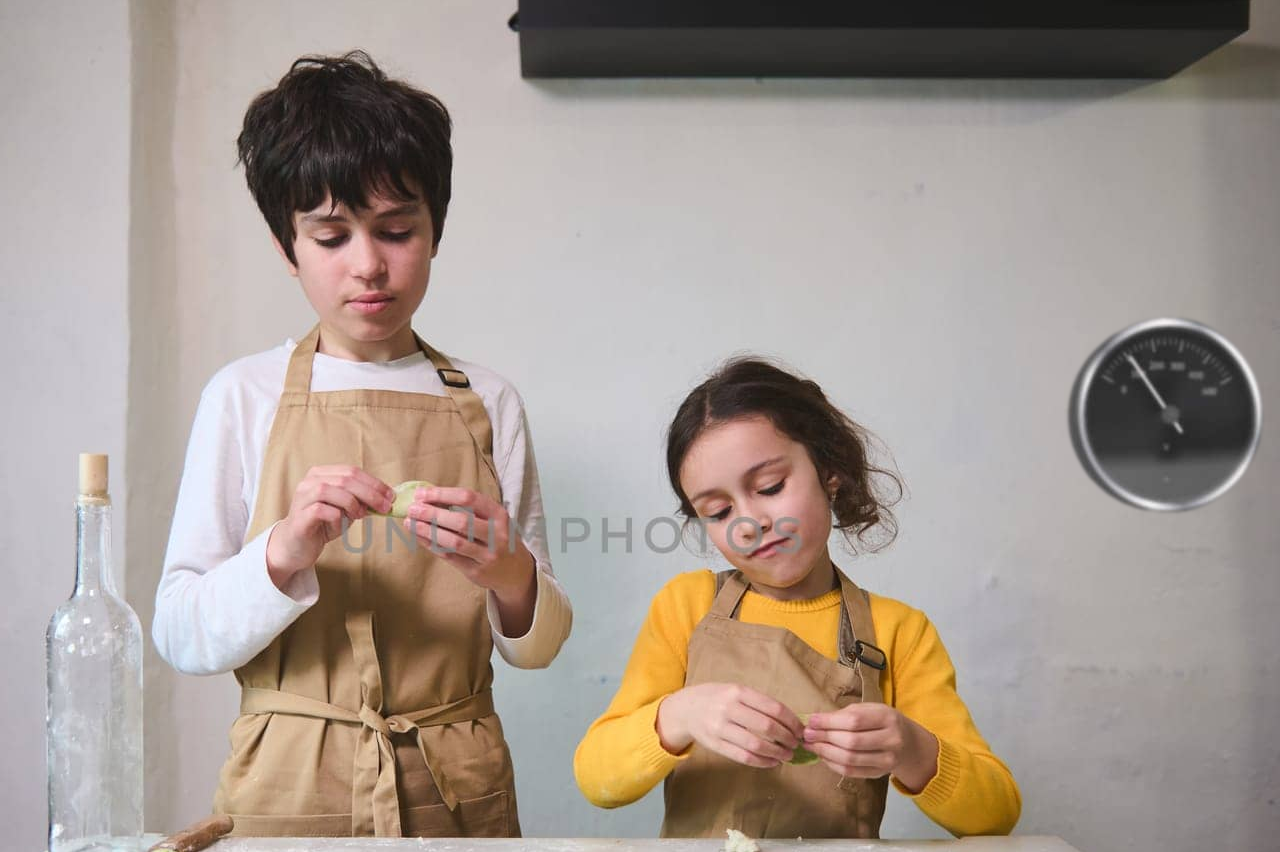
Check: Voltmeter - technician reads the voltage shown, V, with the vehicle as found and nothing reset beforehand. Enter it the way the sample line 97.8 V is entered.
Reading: 100 V
